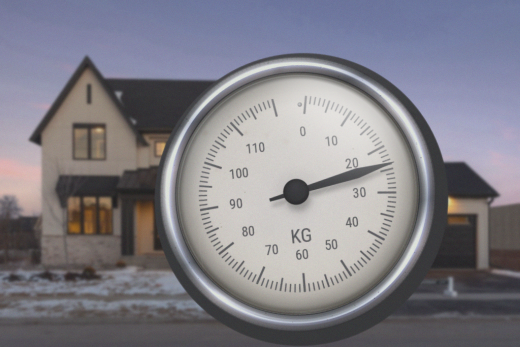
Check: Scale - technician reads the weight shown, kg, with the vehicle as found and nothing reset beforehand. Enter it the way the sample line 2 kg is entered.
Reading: 24 kg
